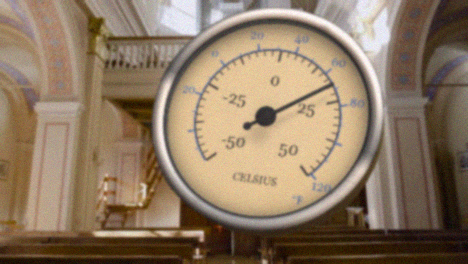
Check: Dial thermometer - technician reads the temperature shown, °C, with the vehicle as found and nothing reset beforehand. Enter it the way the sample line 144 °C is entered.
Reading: 20 °C
